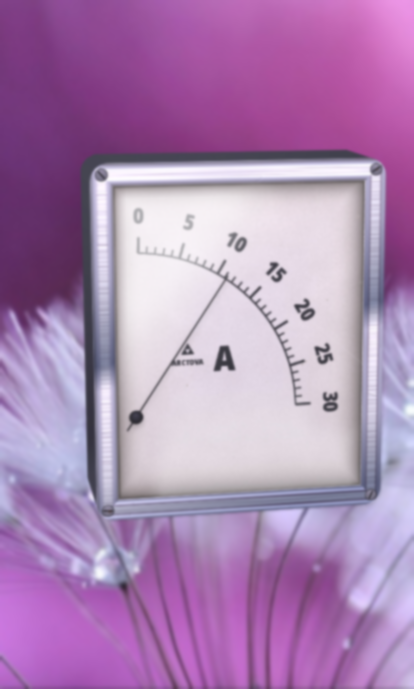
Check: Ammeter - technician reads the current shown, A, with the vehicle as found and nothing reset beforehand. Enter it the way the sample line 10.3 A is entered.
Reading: 11 A
